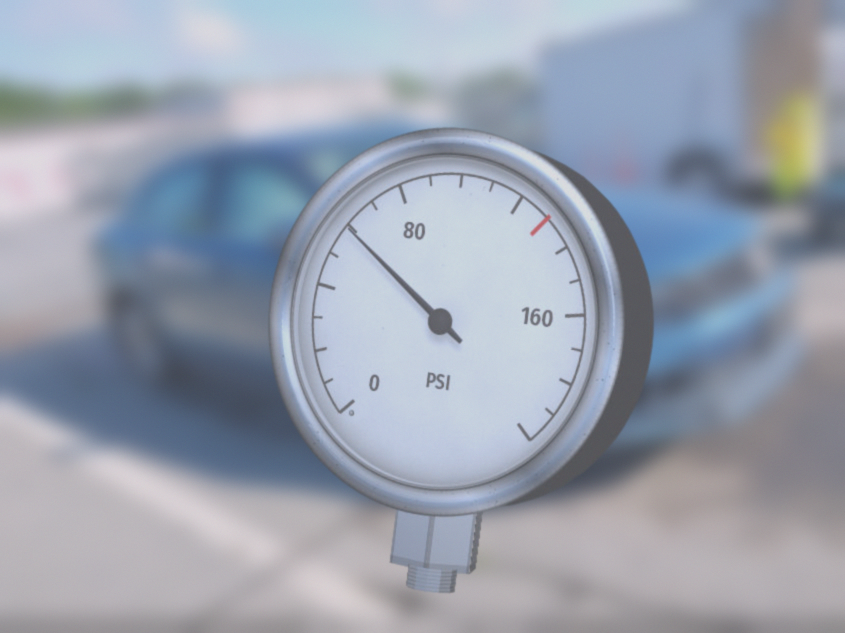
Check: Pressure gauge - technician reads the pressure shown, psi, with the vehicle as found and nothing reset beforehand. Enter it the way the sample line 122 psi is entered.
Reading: 60 psi
